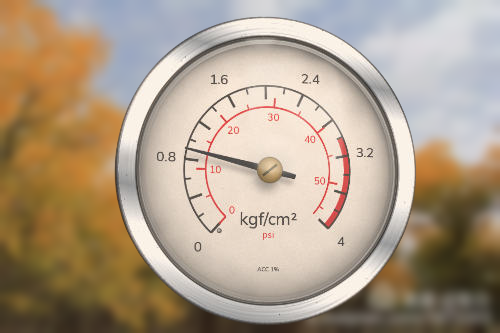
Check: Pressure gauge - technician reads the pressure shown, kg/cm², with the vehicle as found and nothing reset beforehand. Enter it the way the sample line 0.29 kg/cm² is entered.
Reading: 0.9 kg/cm²
